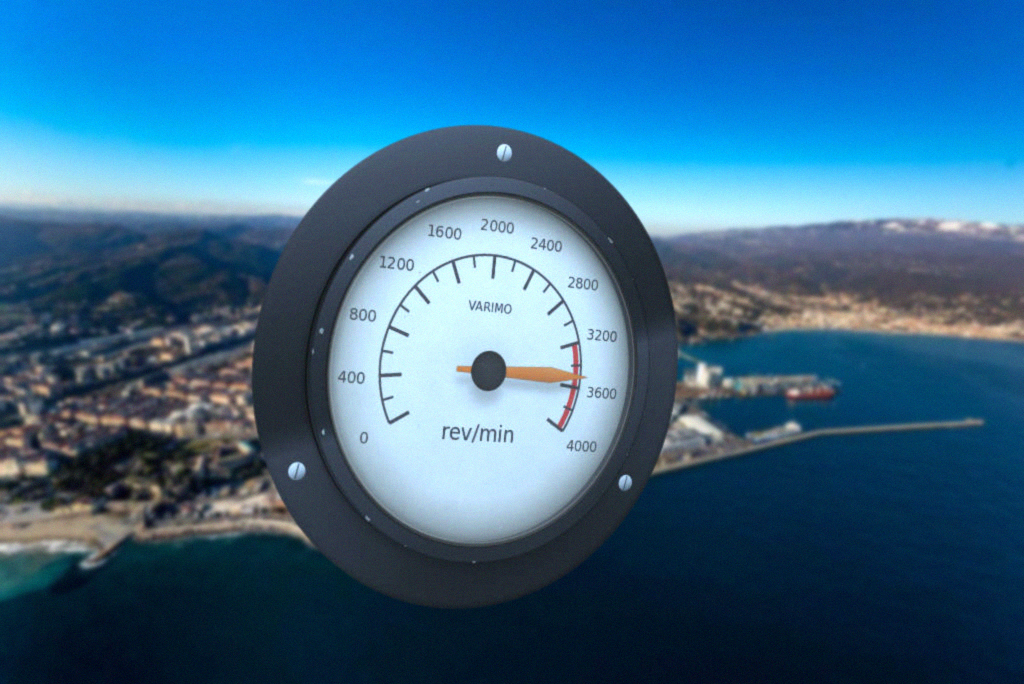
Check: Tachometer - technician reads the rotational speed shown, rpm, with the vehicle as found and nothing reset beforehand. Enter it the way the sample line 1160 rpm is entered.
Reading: 3500 rpm
